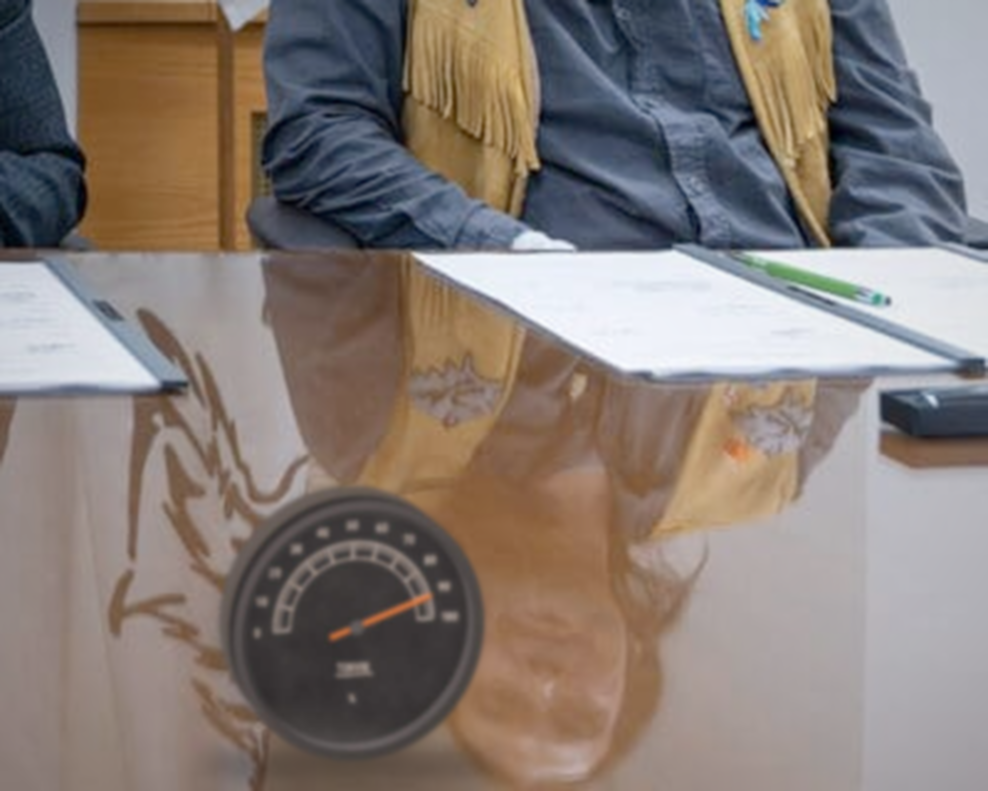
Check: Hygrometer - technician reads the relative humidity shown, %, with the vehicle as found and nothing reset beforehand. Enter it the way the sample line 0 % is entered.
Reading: 90 %
